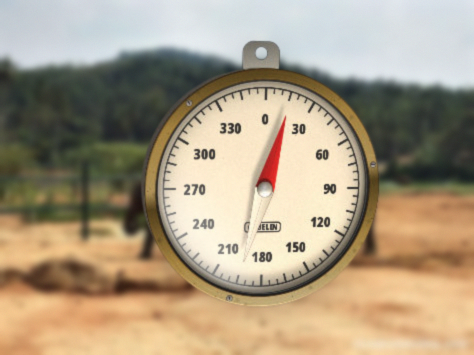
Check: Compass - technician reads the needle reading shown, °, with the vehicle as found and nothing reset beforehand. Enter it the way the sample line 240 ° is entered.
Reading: 15 °
